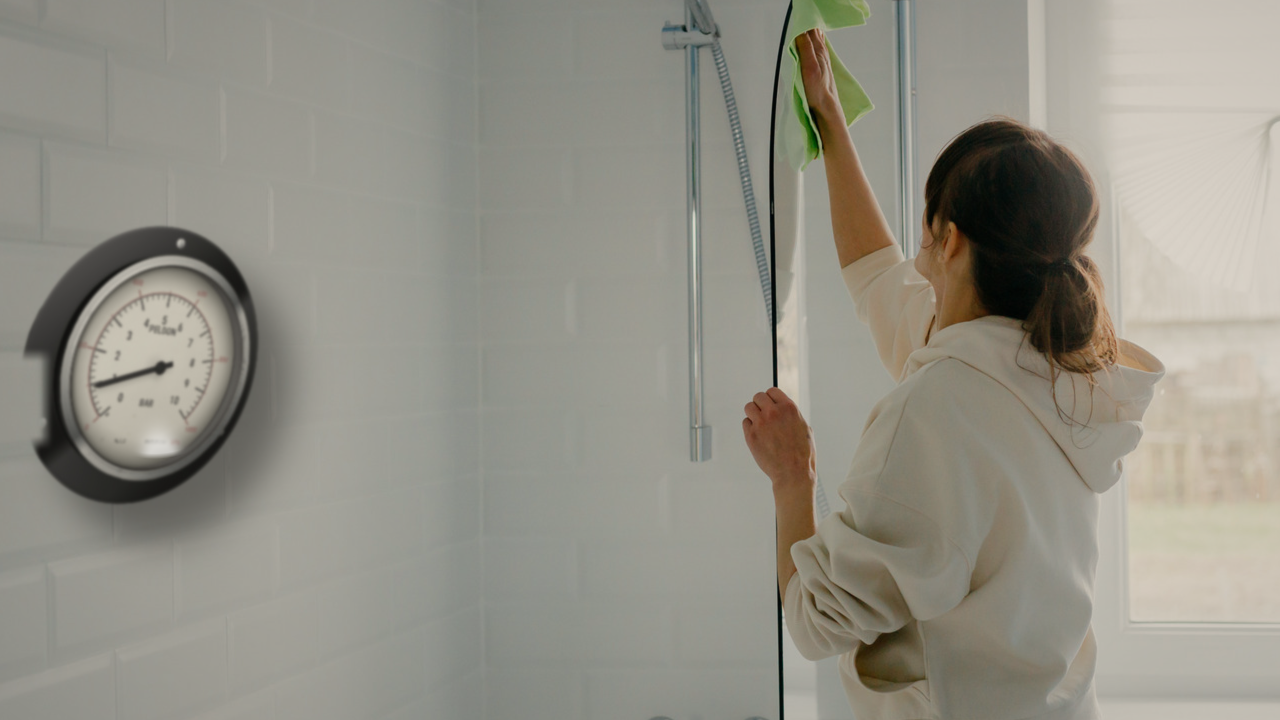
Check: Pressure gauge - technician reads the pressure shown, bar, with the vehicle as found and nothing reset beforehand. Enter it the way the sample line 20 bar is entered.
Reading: 1 bar
